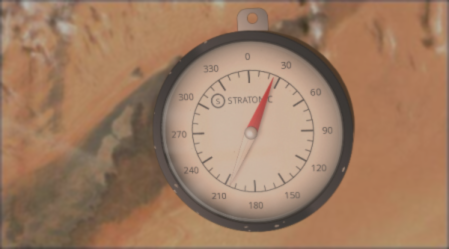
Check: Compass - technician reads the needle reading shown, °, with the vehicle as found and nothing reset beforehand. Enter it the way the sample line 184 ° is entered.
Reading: 25 °
